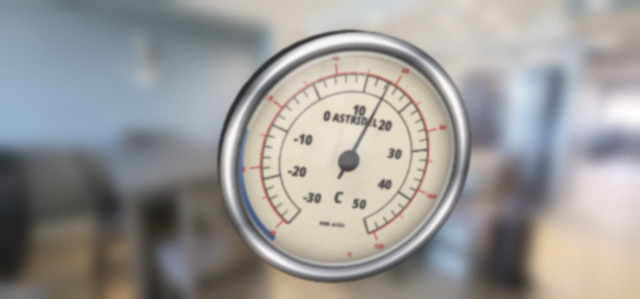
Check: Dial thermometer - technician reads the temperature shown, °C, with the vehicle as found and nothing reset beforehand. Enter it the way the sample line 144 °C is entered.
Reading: 14 °C
